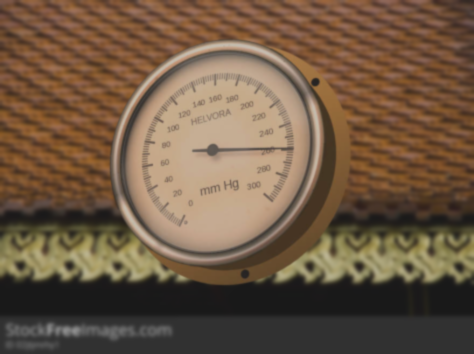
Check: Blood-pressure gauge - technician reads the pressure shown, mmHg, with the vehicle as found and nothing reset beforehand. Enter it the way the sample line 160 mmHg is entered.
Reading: 260 mmHg
